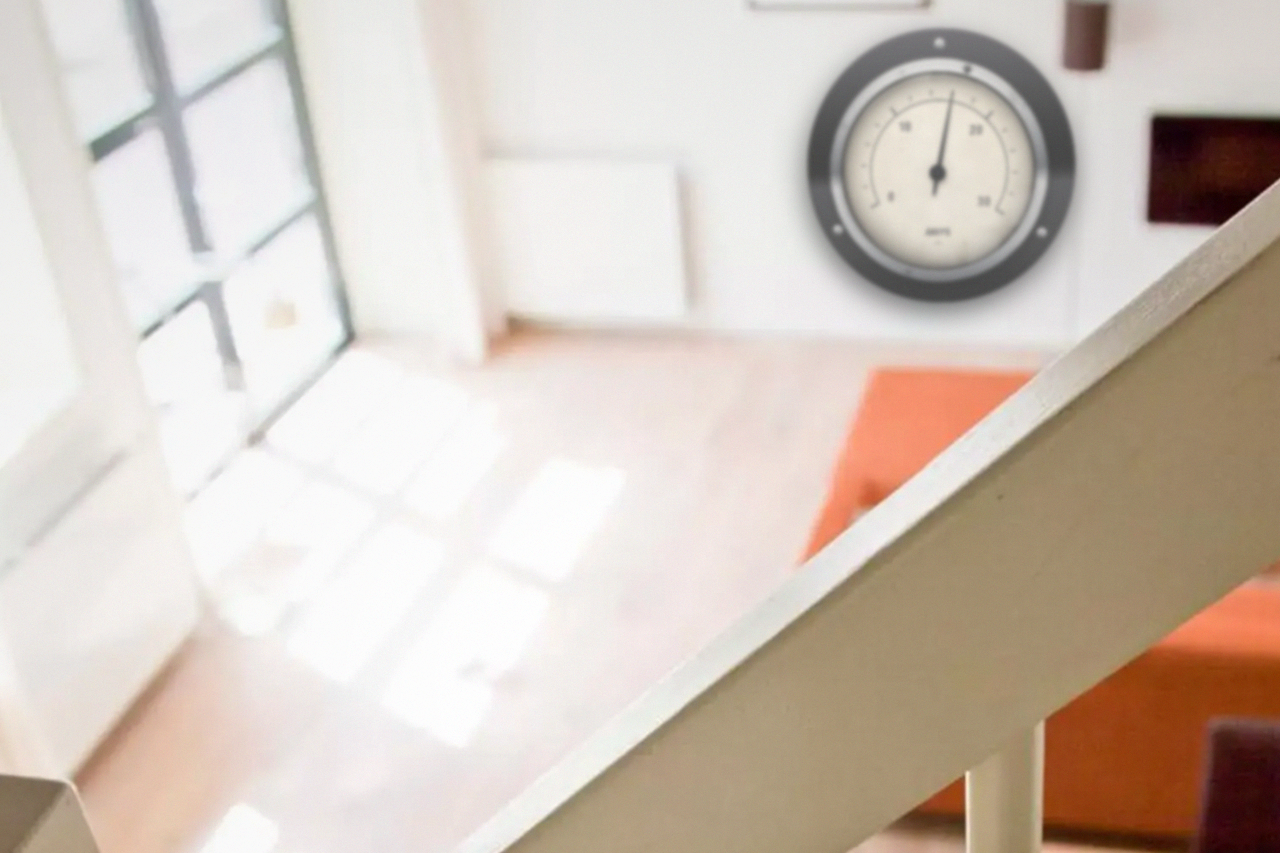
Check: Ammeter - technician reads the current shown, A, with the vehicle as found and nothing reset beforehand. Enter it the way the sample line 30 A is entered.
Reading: 16 A
